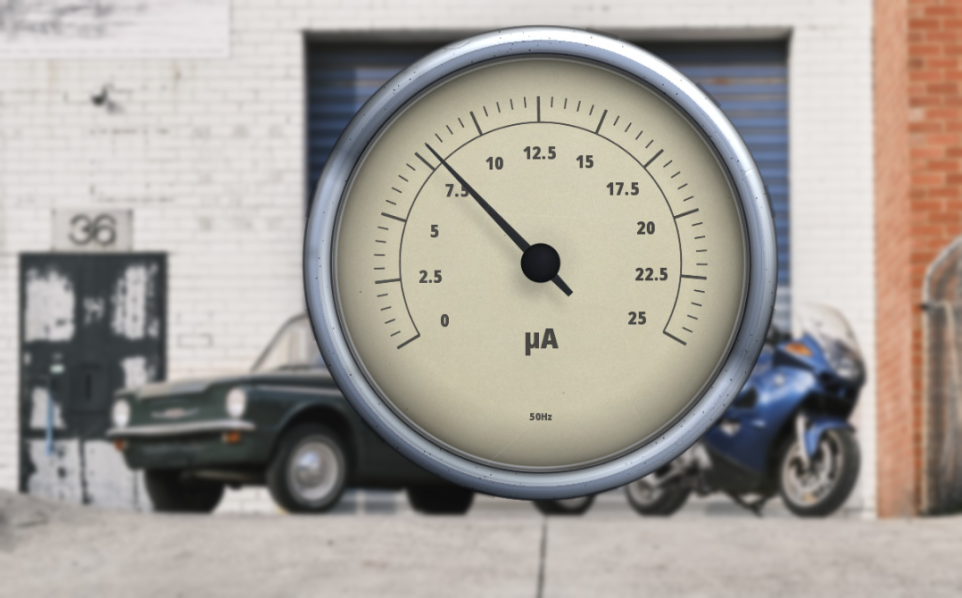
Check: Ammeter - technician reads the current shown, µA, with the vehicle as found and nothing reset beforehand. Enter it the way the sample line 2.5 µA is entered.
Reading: 8 µA
